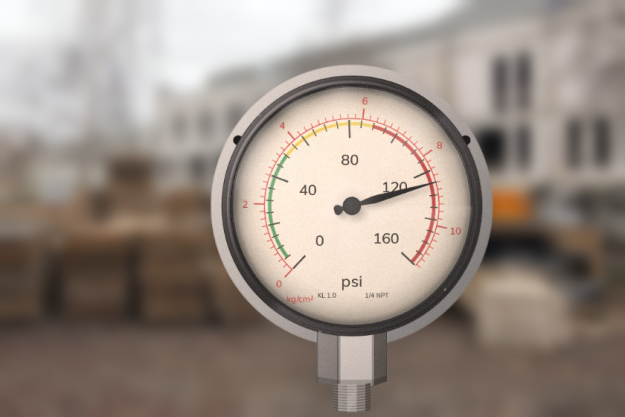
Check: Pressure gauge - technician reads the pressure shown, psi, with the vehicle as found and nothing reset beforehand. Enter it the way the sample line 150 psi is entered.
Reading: 125 psi
